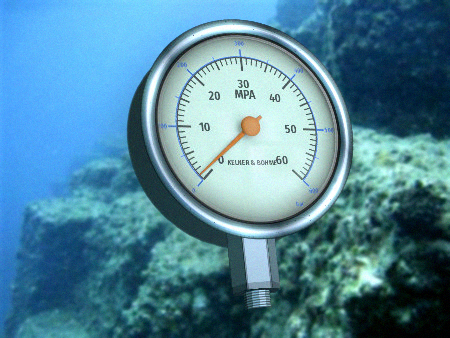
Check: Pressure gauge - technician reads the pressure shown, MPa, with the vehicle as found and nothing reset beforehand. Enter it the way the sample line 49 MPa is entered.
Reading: 1 MPa
